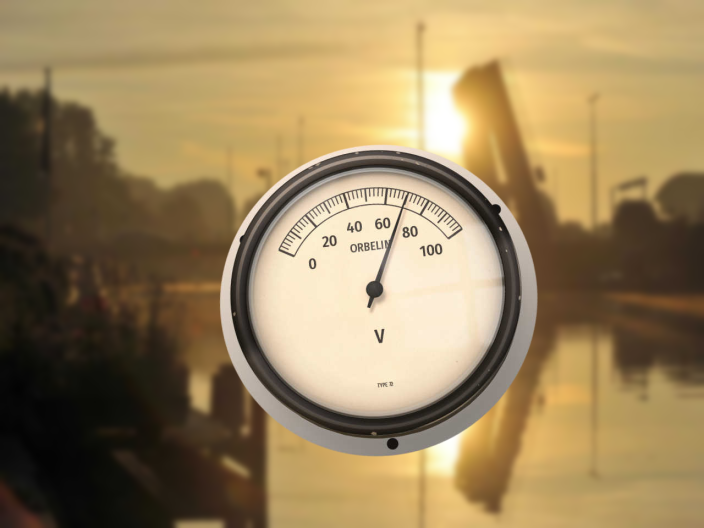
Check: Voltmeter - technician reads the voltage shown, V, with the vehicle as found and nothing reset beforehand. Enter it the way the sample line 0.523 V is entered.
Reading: 70 V
